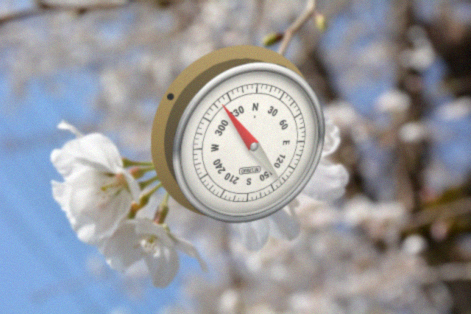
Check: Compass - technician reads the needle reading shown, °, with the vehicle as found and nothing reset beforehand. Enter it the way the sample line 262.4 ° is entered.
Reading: 320 °
